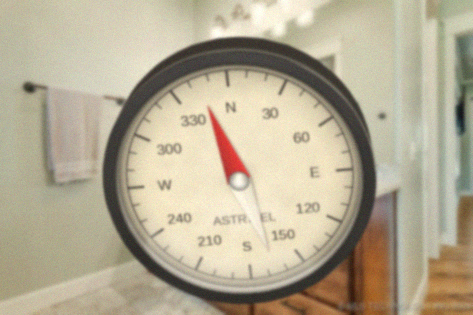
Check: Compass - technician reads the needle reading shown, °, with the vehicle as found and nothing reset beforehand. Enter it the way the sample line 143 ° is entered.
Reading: 345 °
